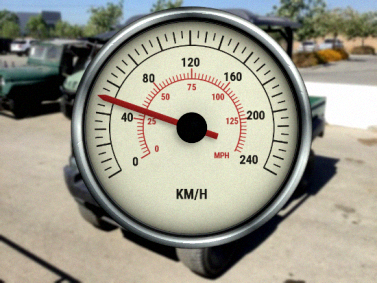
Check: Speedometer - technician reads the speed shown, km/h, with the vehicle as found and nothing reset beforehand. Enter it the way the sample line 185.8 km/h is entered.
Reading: 50 km/h
